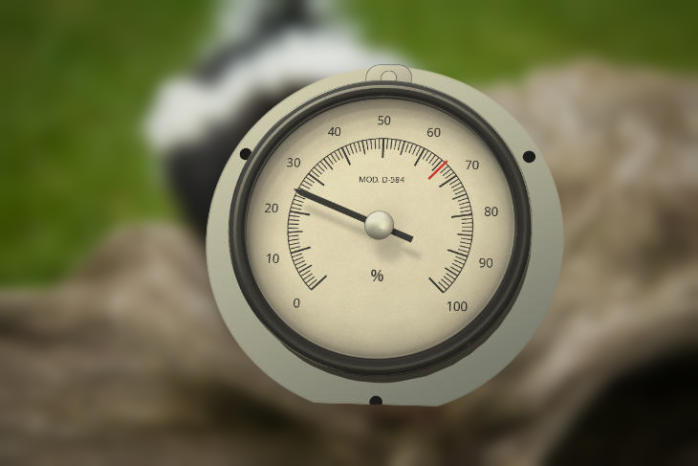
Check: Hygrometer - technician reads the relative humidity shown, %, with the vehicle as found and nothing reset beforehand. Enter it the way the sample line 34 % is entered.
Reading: 25 %
